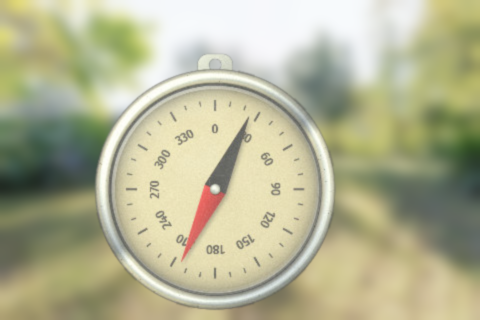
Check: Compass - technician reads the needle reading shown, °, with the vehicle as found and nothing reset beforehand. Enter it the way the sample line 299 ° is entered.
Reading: 205 °
